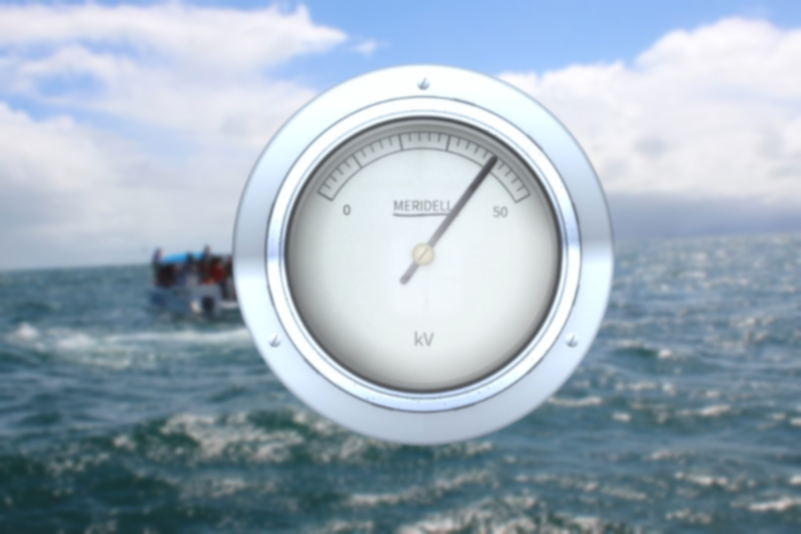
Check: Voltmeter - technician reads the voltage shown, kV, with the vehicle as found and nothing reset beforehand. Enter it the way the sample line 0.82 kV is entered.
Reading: 40 kV
